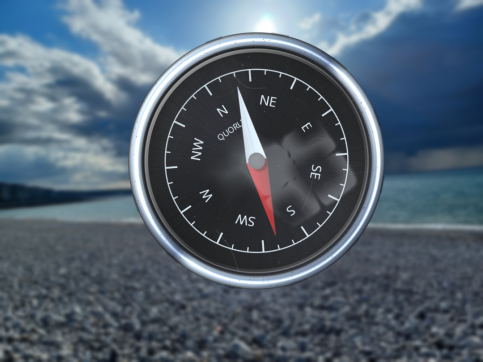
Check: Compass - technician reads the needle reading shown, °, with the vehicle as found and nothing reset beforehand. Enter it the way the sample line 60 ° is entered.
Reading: 200 °
